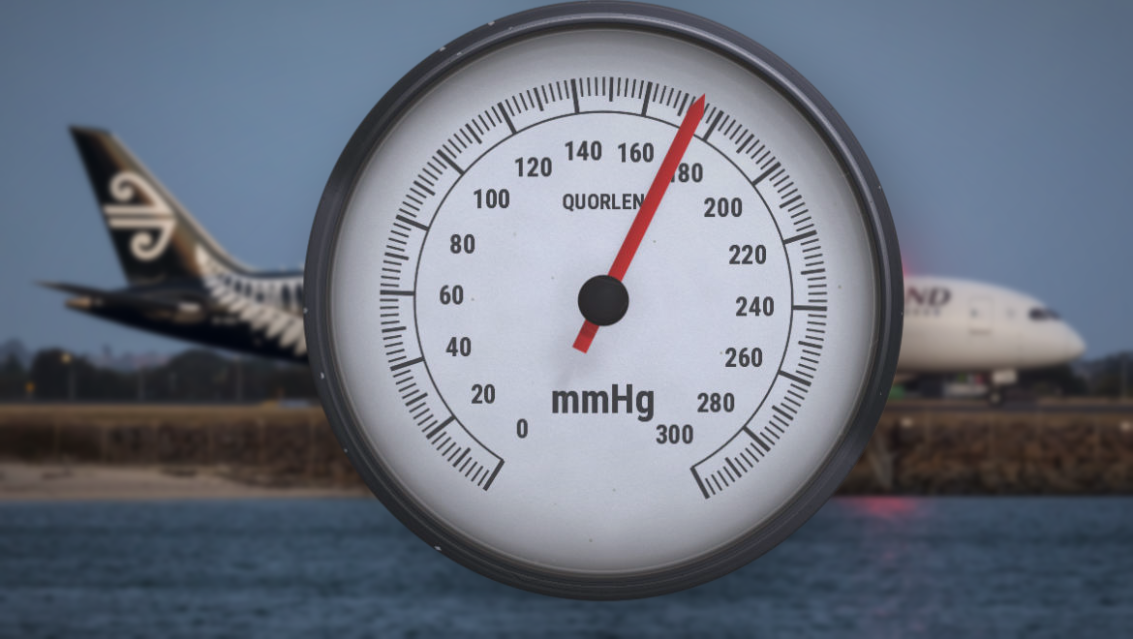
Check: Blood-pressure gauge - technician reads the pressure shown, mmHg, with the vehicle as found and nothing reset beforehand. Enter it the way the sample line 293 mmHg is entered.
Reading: 174 mmHg
